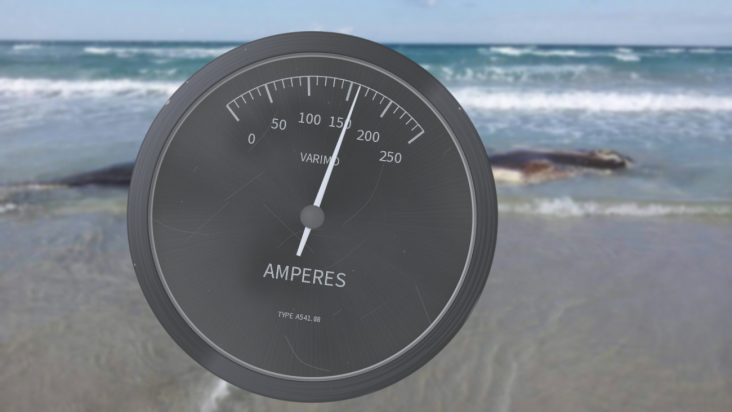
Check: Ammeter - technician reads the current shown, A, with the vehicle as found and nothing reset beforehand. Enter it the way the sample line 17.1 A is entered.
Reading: 160 A
